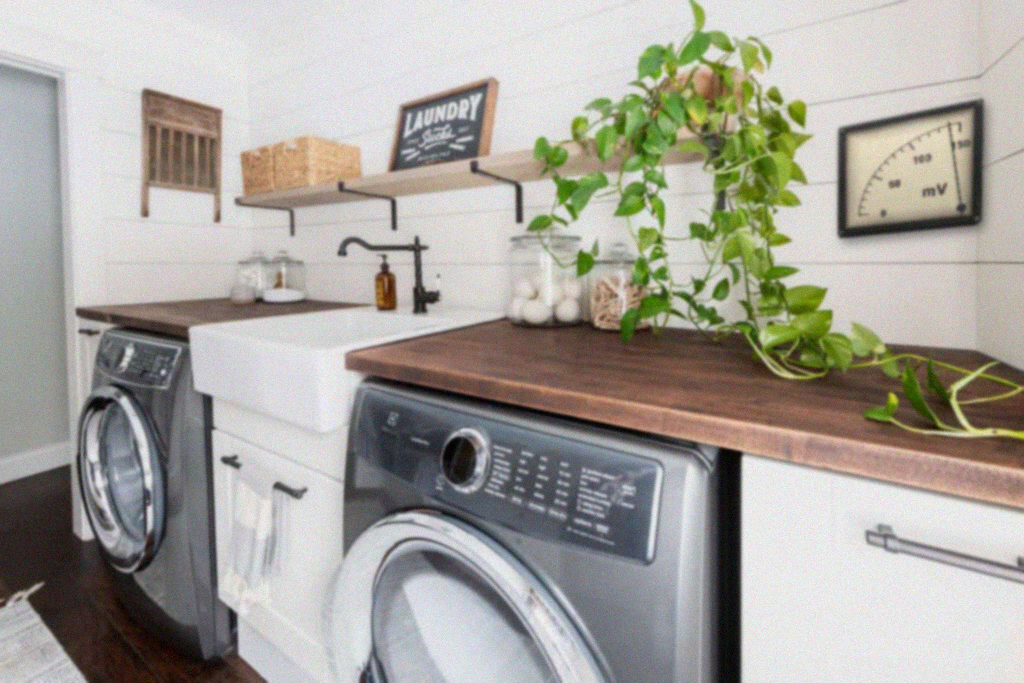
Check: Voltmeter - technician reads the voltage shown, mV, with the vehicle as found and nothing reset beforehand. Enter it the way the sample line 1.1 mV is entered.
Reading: 140 mV
